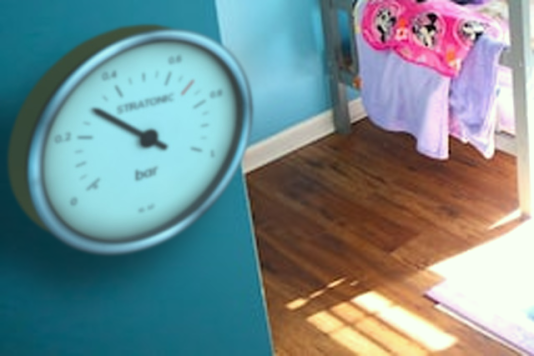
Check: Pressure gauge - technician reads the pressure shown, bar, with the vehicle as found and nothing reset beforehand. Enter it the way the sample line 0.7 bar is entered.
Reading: 0.3 bar
